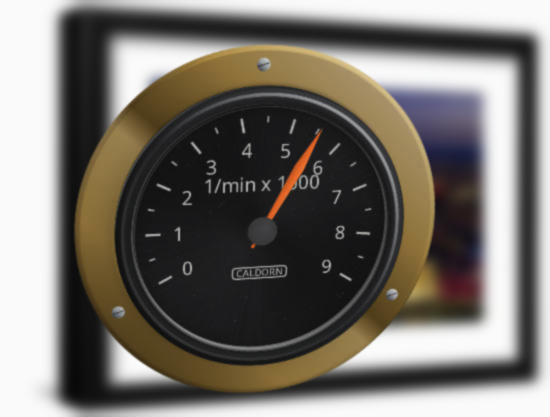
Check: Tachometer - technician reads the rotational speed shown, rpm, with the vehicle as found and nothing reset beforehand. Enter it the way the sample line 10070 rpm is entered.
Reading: 5500 rpm
